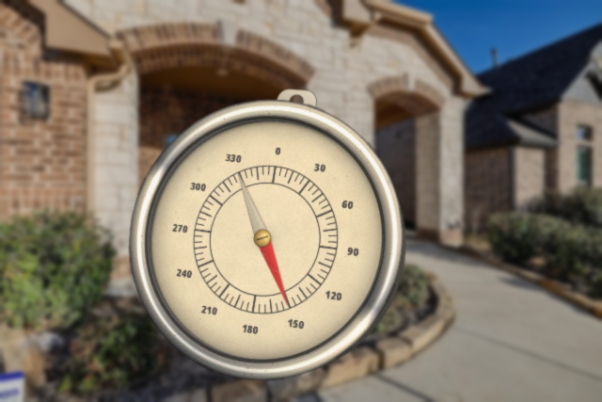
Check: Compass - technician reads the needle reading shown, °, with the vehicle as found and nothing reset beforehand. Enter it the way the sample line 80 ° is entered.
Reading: 150 °
